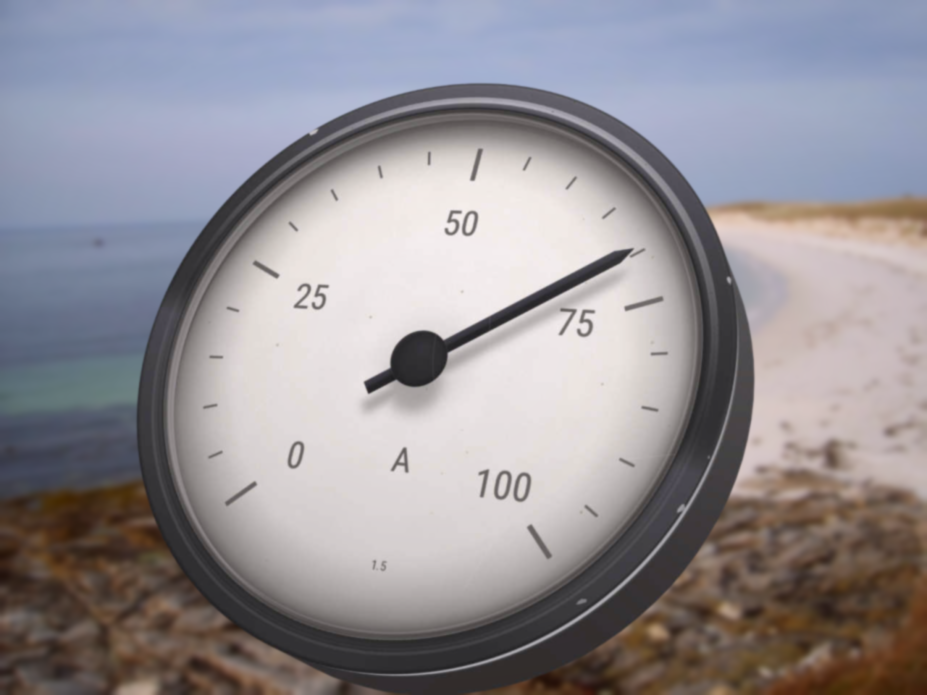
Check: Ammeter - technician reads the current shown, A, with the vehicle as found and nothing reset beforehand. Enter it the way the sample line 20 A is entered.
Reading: 70 A
